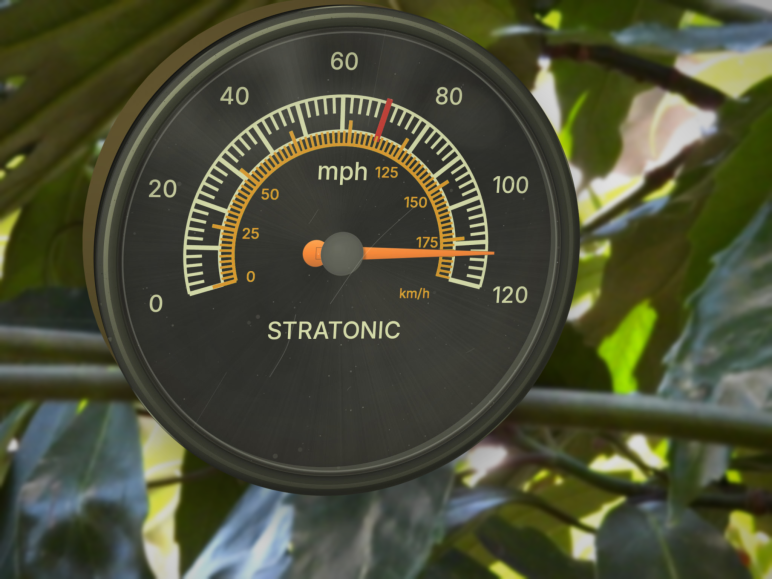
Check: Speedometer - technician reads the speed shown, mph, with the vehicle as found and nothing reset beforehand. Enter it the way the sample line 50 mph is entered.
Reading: 112 mph
